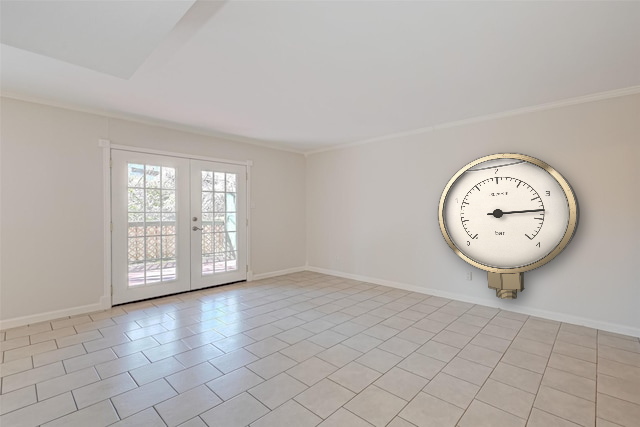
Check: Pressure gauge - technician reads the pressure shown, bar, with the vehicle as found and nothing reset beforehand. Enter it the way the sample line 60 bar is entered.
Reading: 3.3 bar
